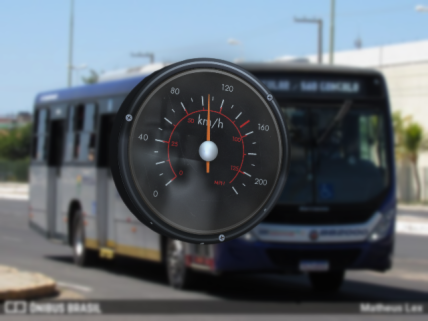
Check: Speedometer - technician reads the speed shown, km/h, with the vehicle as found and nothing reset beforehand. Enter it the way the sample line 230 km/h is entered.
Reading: 105 km/h
